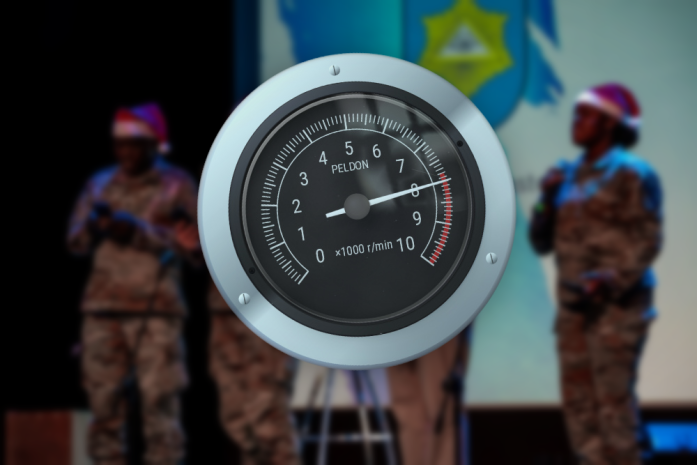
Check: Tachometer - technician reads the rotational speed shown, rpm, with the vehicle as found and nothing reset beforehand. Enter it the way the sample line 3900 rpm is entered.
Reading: 8000 rpm
